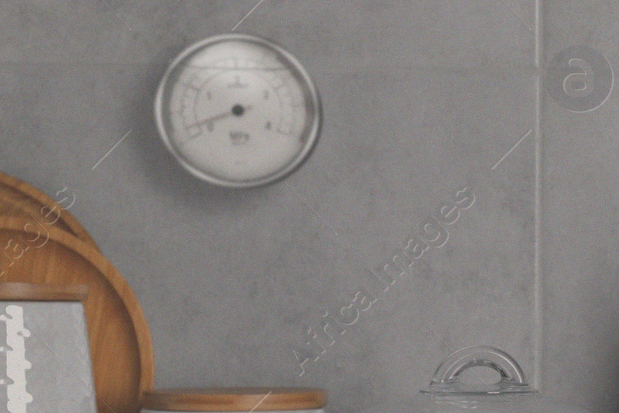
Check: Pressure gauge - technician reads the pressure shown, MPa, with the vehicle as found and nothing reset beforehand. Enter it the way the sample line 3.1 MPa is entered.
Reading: 0.2 MPa
